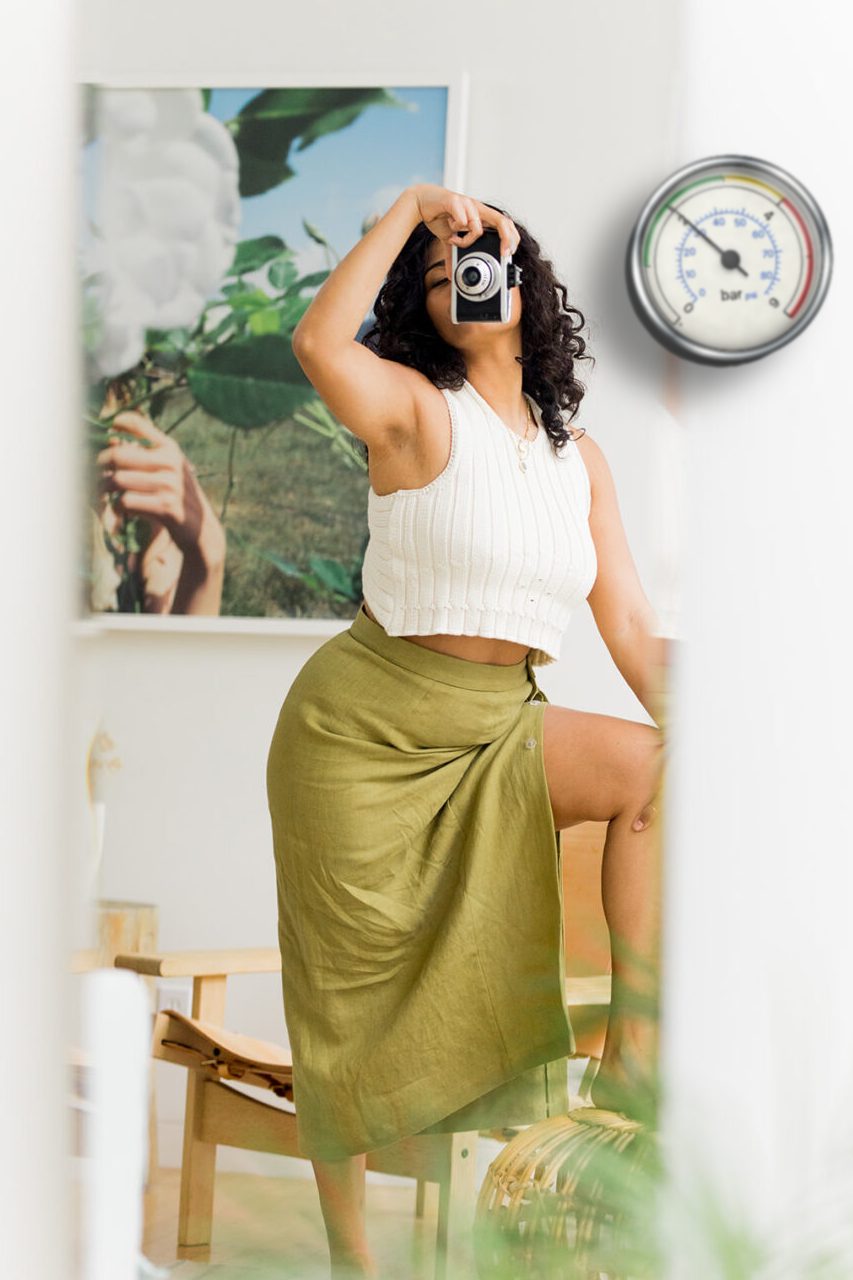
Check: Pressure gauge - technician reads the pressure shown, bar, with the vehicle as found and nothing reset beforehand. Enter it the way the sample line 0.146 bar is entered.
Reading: 2 bar
